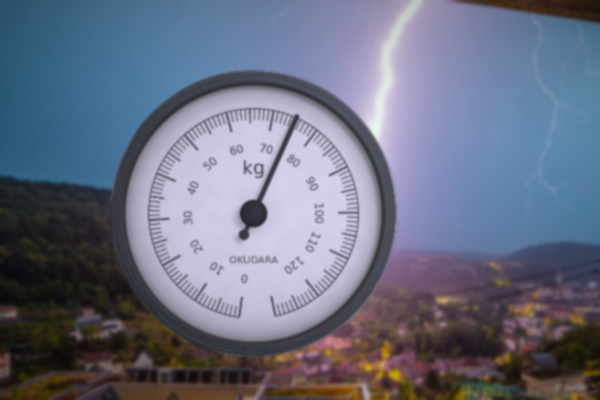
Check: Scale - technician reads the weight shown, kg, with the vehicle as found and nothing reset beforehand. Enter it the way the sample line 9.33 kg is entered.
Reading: 75 kg
